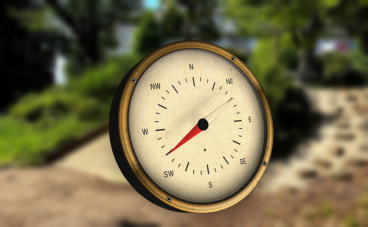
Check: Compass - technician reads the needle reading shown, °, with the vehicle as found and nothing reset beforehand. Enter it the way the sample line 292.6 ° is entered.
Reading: 240 °
